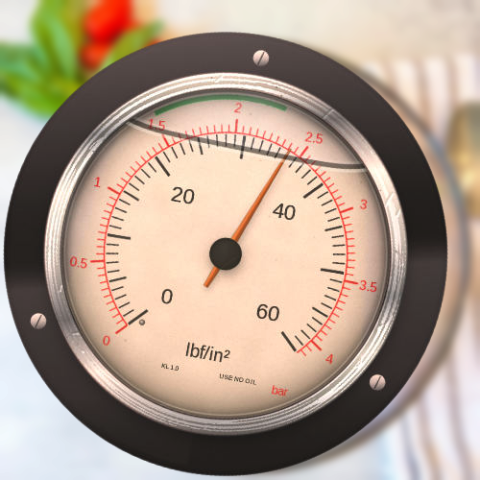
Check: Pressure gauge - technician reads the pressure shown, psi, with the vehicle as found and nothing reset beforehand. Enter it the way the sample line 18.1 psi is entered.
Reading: 35 psi
